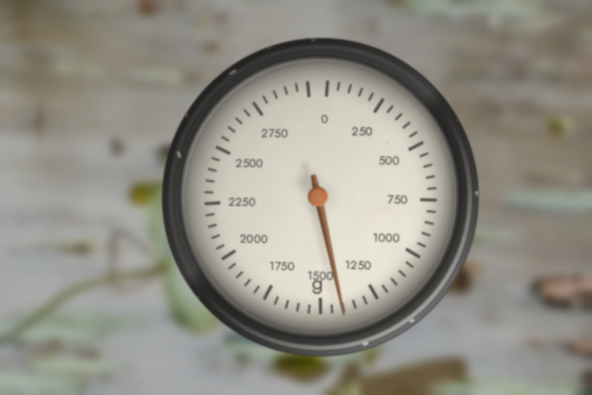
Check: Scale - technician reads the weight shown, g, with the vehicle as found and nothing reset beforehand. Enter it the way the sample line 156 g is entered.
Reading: 1400 g
